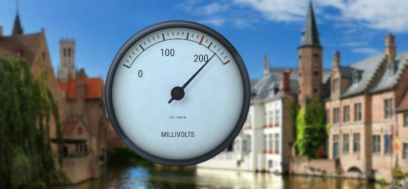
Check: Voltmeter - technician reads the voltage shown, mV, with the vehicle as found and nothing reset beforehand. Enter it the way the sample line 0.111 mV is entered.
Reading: 220 mV
